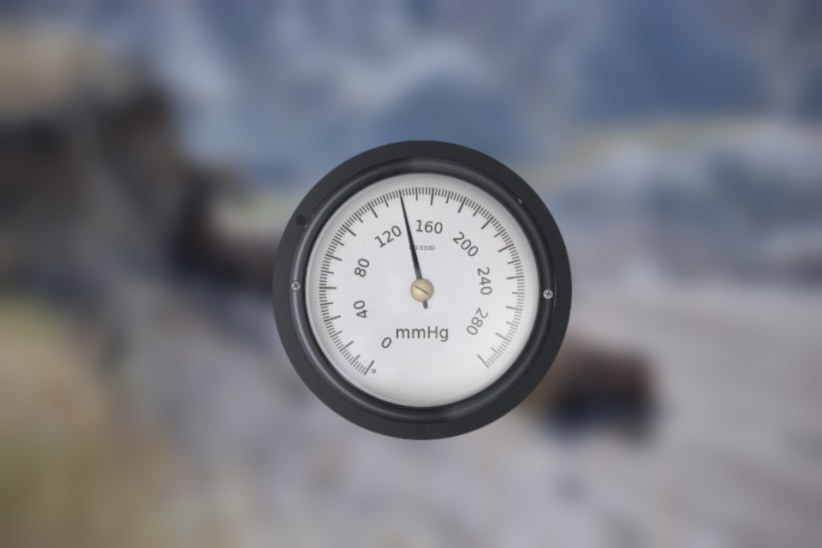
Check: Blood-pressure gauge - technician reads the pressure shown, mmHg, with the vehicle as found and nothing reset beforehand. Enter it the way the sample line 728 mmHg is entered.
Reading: 140 mmHg
